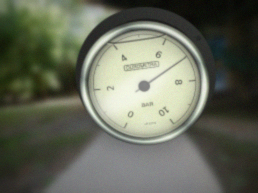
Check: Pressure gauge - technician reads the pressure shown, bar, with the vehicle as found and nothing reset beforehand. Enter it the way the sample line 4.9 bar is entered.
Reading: 7 bar
